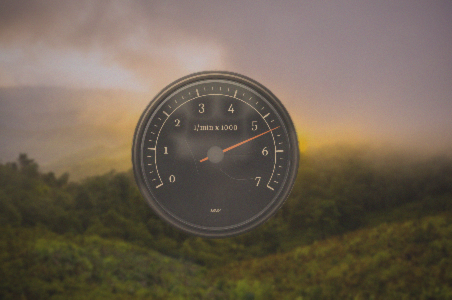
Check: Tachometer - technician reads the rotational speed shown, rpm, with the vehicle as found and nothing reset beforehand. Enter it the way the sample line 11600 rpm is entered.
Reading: 5400 rpm
